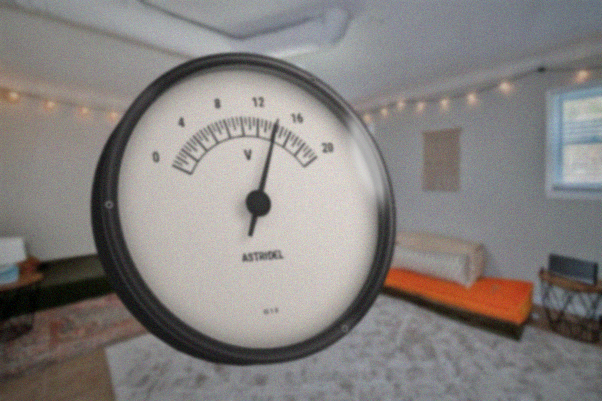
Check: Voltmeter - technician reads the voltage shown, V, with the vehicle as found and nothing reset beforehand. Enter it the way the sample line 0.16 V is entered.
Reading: 14 V
